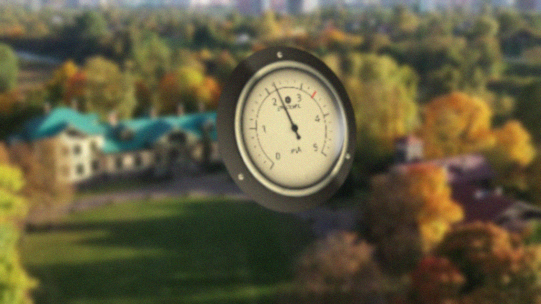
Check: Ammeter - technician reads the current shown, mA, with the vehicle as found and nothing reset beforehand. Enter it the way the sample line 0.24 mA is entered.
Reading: 2.2 mA
